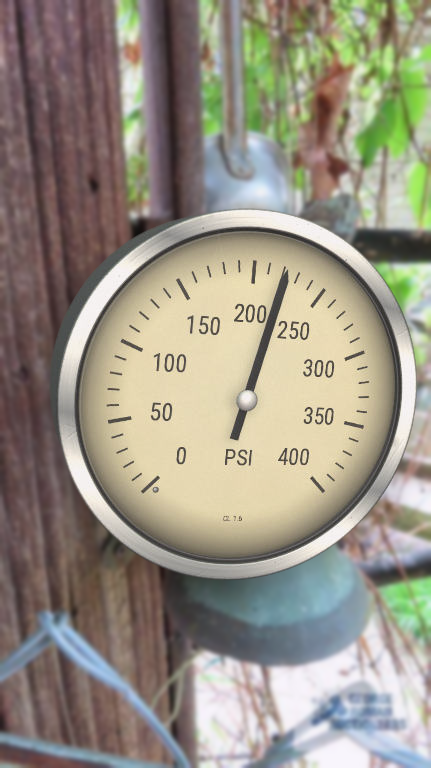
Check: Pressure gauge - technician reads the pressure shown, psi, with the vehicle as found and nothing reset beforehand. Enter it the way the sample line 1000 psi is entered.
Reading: 220 psi
